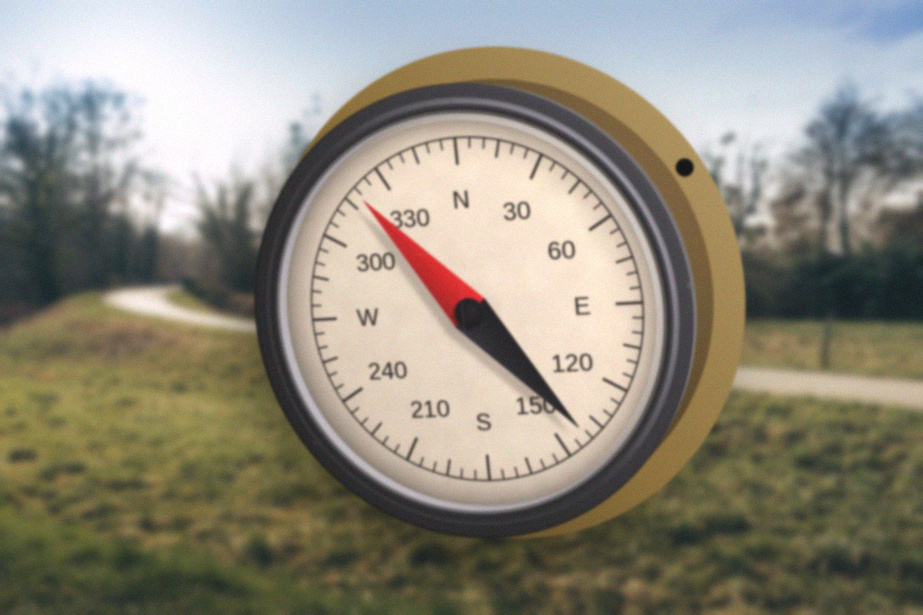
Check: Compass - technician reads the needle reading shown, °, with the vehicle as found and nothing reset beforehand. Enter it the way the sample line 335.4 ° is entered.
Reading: 320 °
